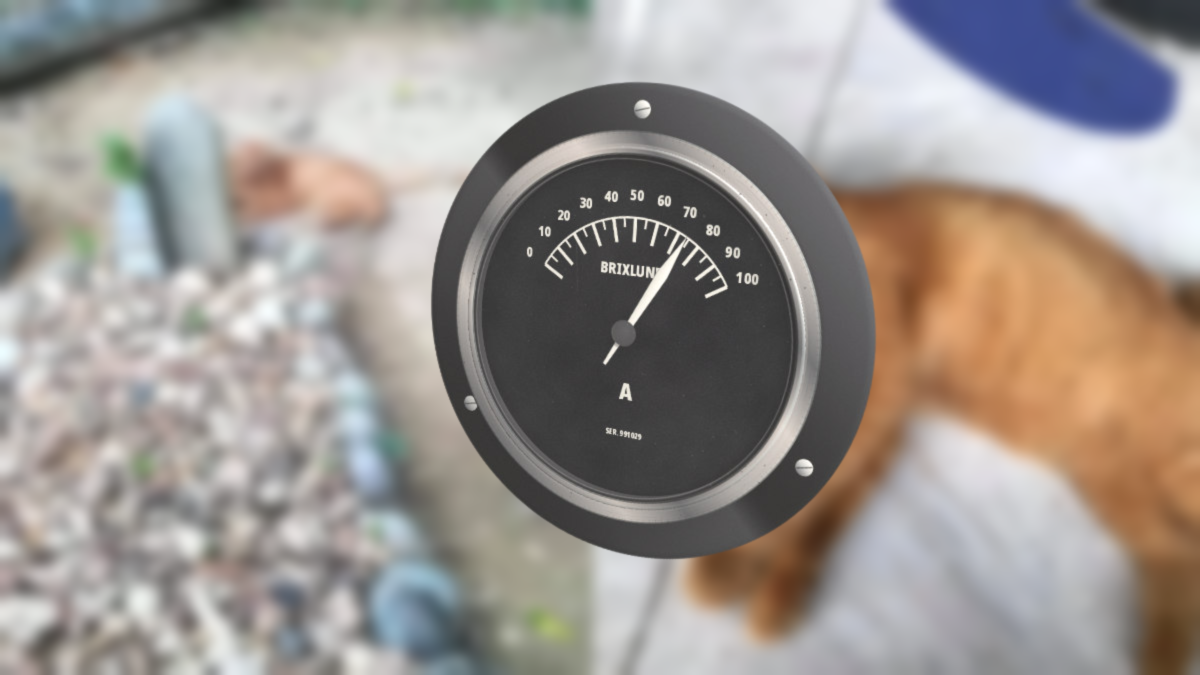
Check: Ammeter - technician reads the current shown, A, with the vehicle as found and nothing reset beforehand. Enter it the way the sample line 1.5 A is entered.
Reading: 75 A
